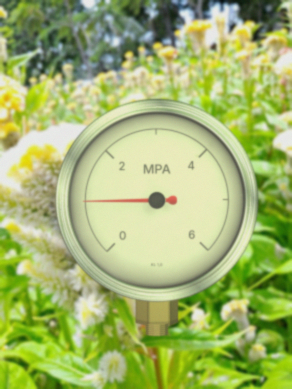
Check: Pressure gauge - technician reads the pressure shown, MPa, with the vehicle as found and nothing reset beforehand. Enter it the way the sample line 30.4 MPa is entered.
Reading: 1 MPa
